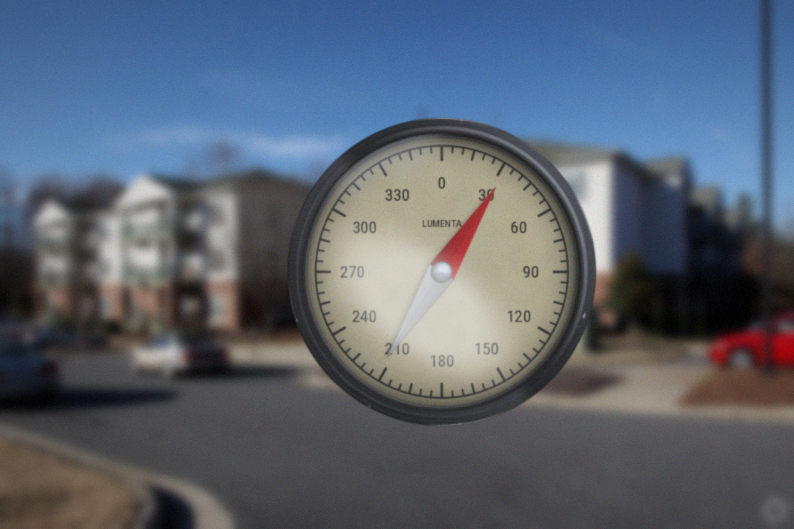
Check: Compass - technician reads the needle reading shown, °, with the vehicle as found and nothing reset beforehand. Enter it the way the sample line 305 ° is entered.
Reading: 32.5 °
